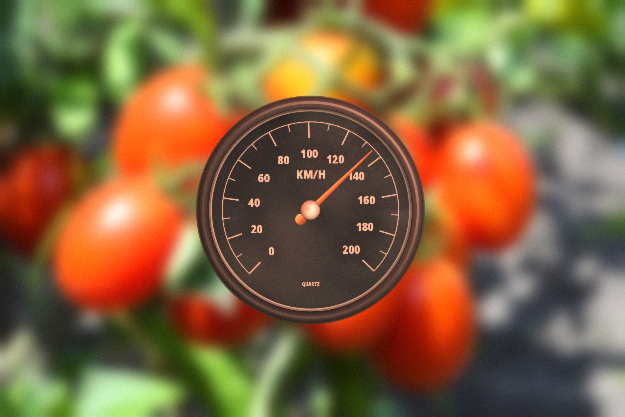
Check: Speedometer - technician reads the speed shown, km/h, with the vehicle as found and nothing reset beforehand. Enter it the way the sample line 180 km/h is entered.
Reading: 135 km/h
